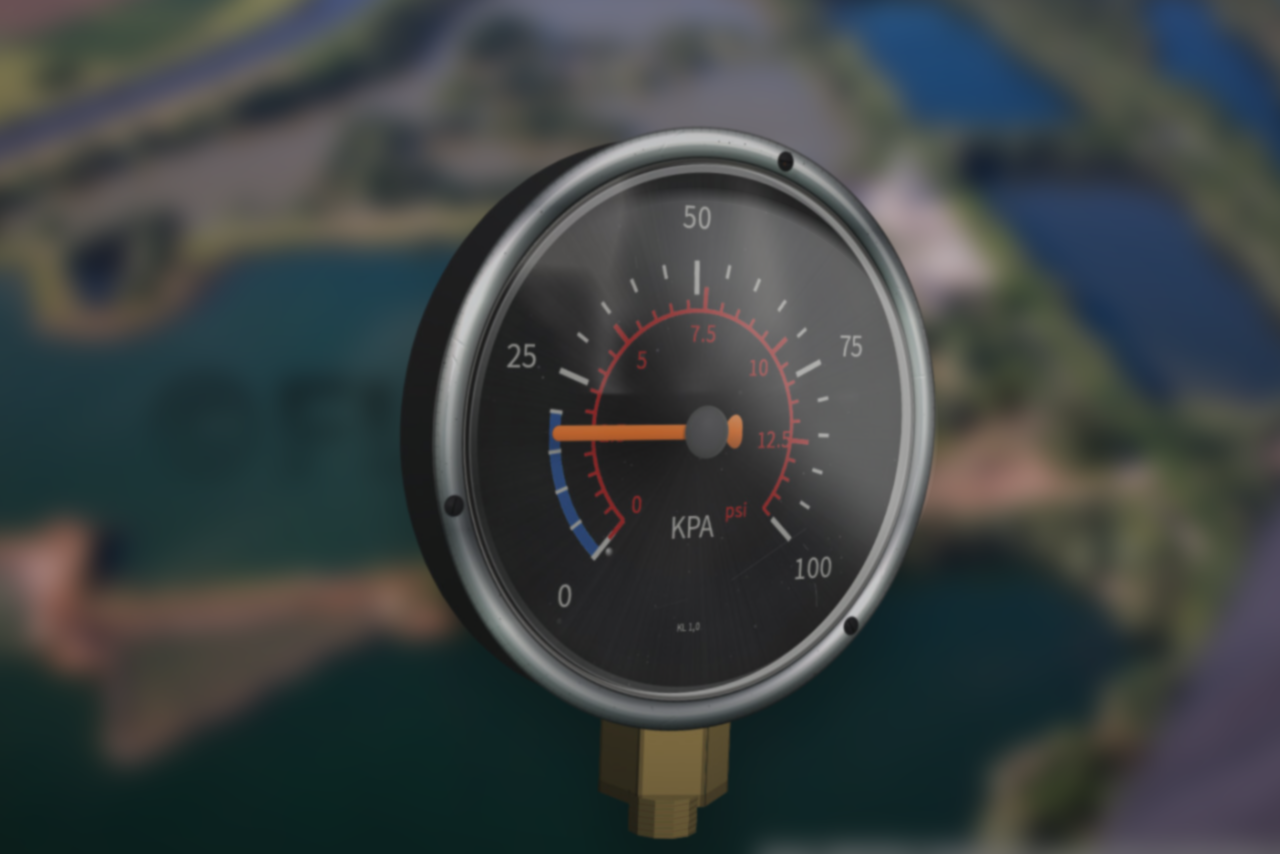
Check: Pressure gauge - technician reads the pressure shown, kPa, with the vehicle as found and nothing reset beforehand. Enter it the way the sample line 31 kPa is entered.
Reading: 17.5 kPa
